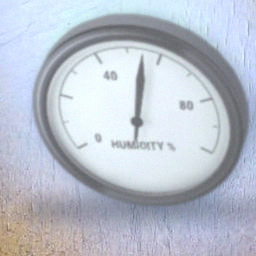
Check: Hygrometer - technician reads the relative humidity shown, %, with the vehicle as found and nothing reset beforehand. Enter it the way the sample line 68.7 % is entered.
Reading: 55 %
